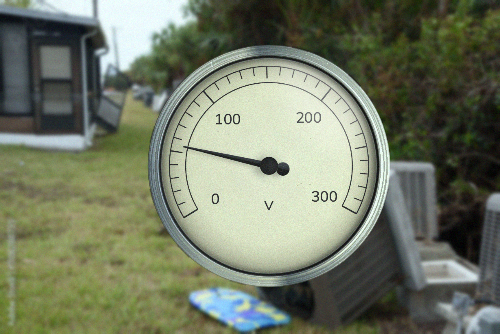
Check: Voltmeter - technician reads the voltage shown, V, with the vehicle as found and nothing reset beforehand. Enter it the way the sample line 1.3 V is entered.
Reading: 55 V
